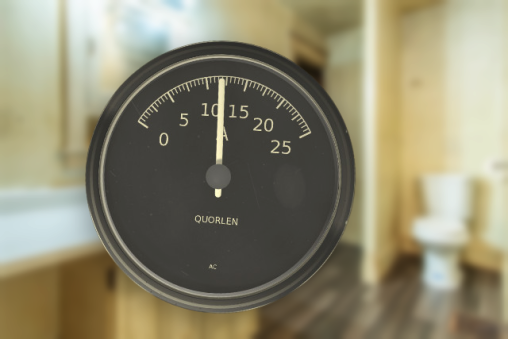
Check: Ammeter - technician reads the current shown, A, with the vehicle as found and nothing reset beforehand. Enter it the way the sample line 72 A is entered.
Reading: 12 A
